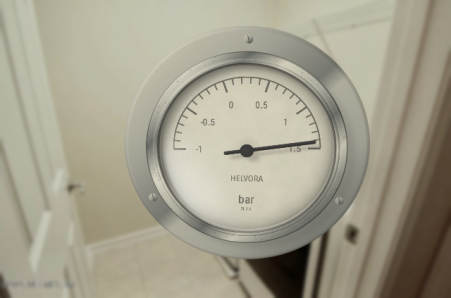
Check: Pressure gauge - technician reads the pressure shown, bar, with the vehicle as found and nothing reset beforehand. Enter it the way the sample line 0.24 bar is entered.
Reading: 1.4 bar
